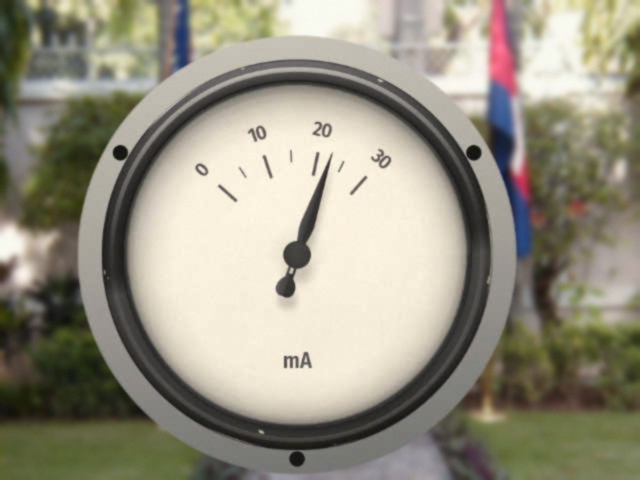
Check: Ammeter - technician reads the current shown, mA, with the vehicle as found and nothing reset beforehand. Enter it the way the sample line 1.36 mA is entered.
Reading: 22.5 mA
